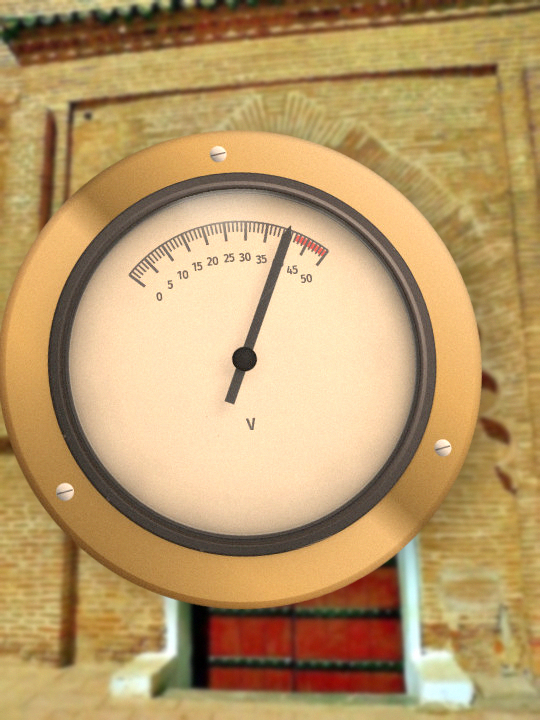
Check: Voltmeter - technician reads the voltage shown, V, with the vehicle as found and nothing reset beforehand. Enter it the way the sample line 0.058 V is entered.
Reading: 40 V
